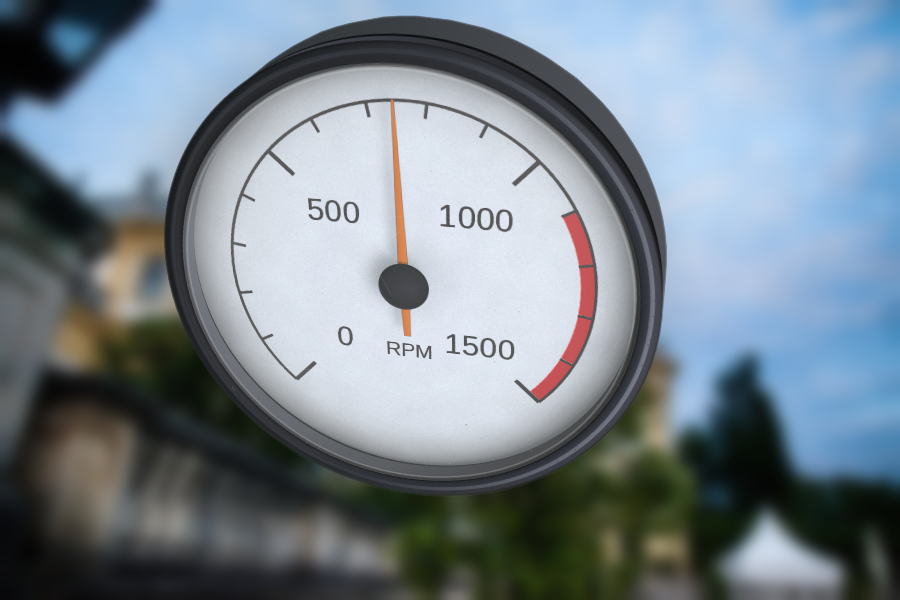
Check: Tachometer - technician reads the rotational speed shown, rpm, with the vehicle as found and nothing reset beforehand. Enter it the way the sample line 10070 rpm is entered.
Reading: 750 rpm
